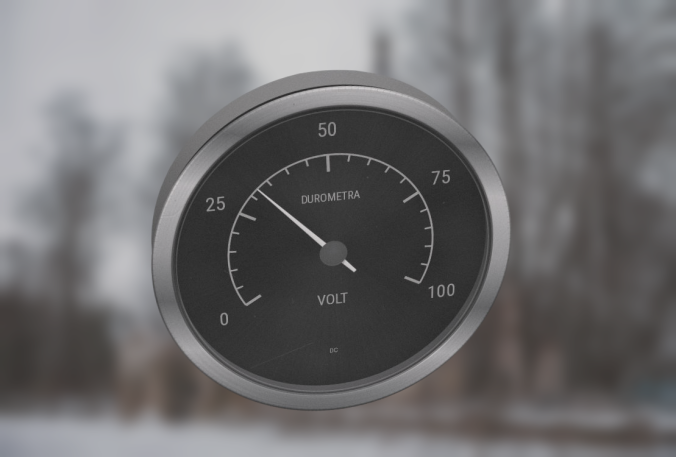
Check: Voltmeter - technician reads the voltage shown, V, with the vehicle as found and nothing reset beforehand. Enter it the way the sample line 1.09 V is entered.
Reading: 32.5 V
